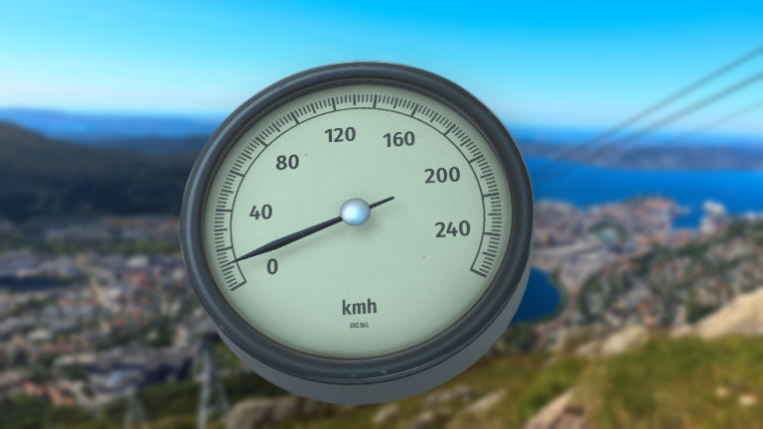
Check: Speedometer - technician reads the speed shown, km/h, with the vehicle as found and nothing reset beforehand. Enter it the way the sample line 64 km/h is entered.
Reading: 10 km/h
